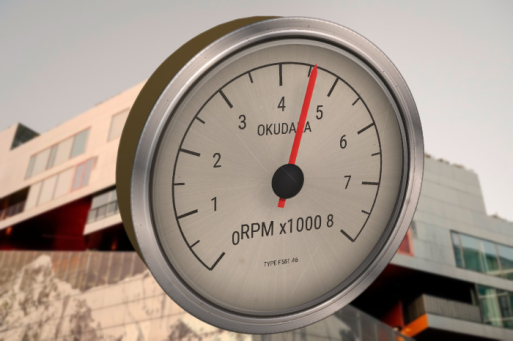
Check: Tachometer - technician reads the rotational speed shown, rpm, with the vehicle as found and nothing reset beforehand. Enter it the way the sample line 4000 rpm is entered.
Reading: 4500 rpm
